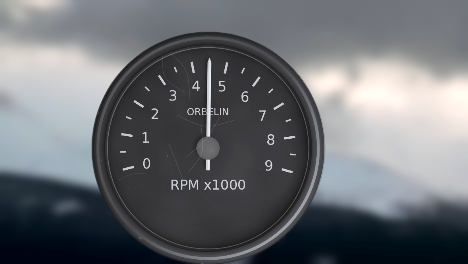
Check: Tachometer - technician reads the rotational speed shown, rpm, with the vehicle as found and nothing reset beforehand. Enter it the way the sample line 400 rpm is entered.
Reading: 4500 rpm
